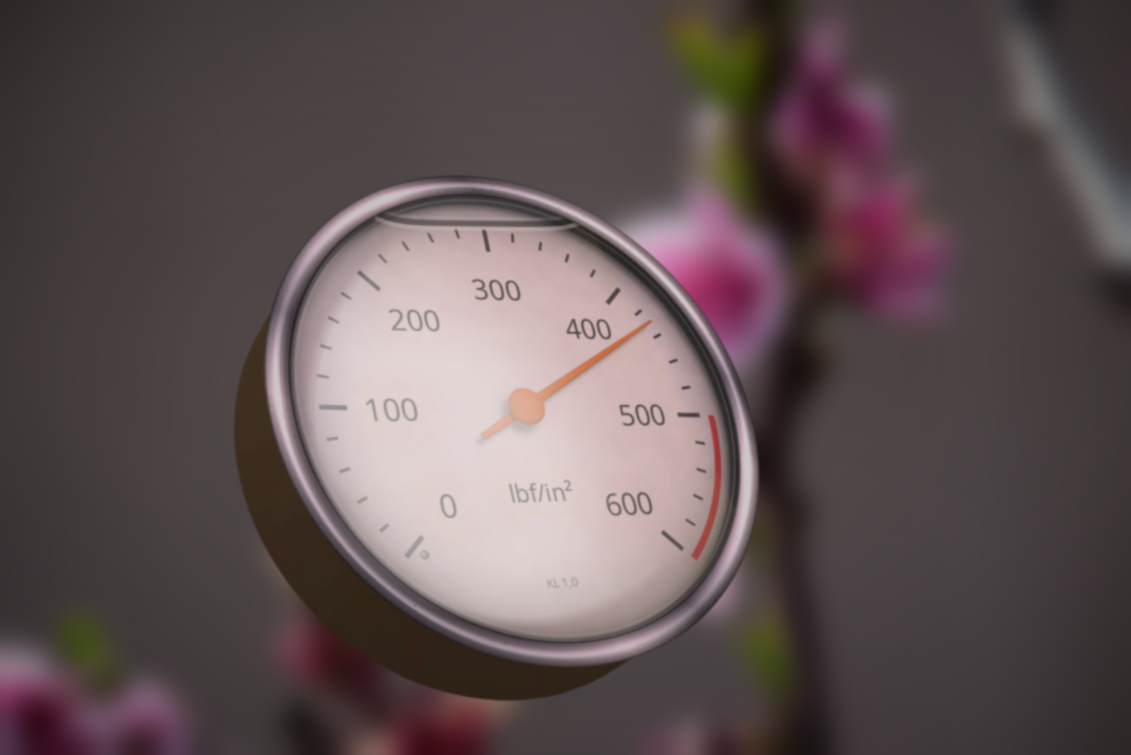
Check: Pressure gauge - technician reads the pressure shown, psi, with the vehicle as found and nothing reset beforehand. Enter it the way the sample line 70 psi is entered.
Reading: 430 psi
